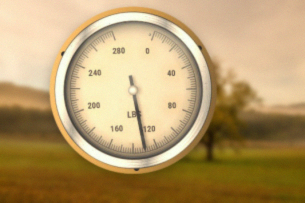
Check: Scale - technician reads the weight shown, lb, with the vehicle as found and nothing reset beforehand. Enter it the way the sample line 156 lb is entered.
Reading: 130 lb
